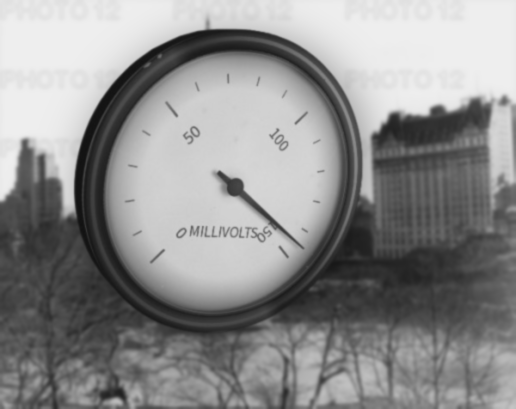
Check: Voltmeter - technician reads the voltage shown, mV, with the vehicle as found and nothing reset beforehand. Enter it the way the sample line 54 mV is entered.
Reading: 145 mV
